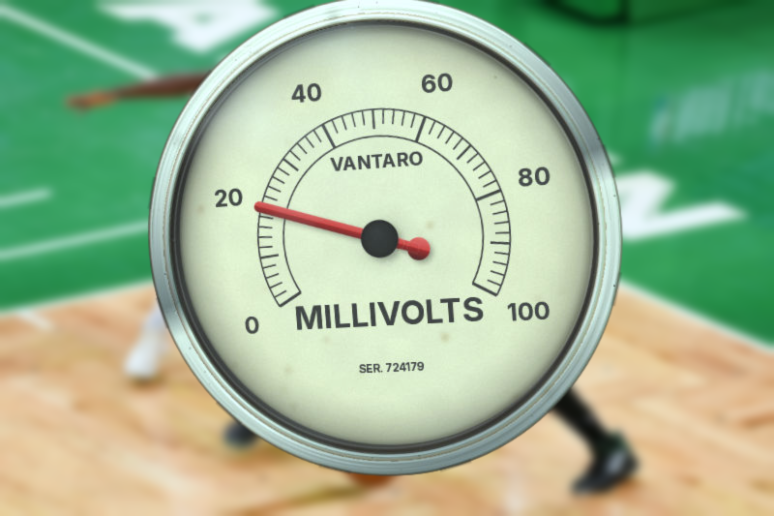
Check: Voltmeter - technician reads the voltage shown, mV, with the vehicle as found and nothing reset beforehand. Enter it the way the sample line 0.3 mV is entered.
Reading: 20 mV
